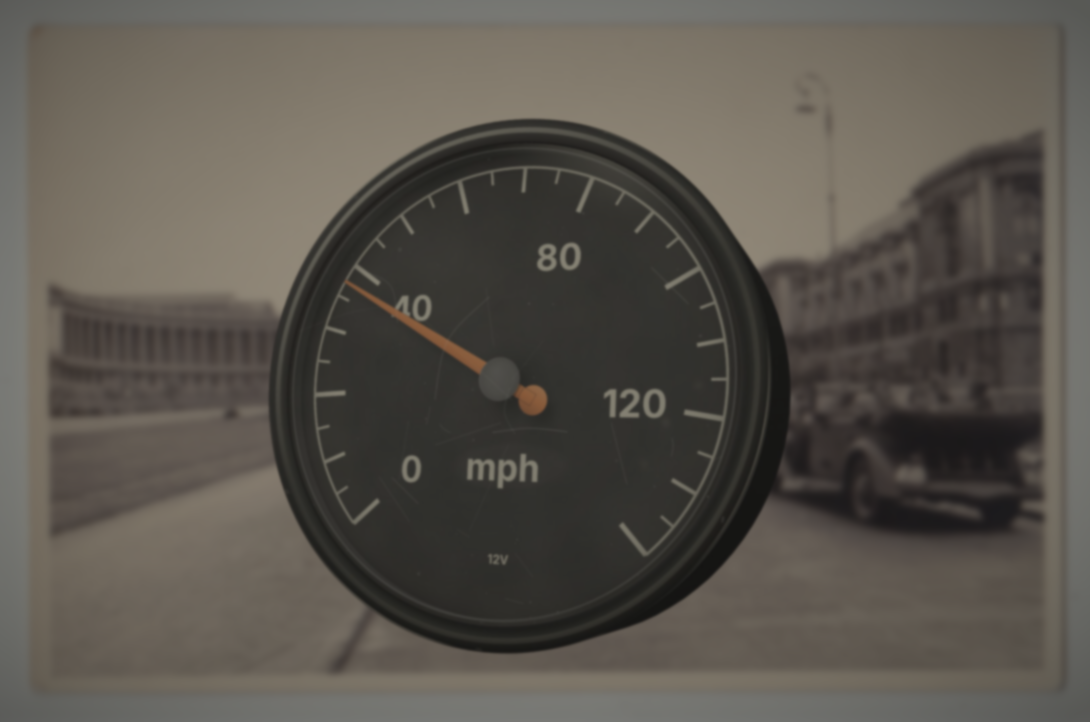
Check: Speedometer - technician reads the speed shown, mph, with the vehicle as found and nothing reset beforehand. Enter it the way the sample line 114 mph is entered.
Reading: 37.5 mph
